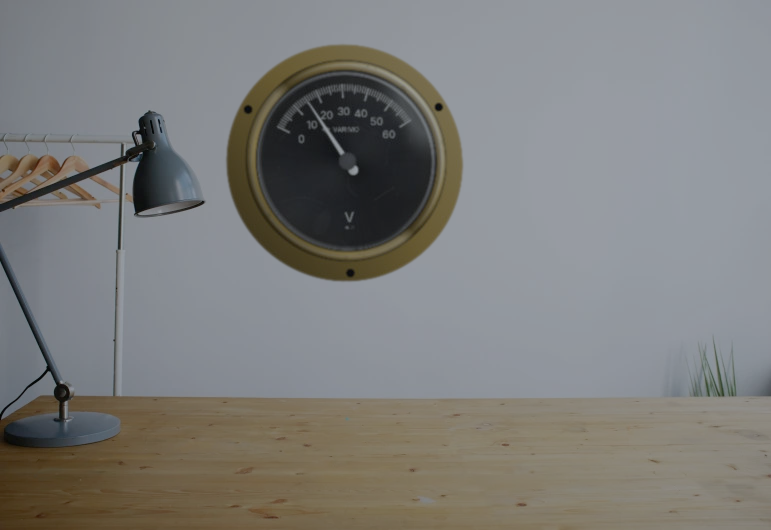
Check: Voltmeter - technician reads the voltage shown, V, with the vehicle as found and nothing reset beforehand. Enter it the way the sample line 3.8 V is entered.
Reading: 15 V
